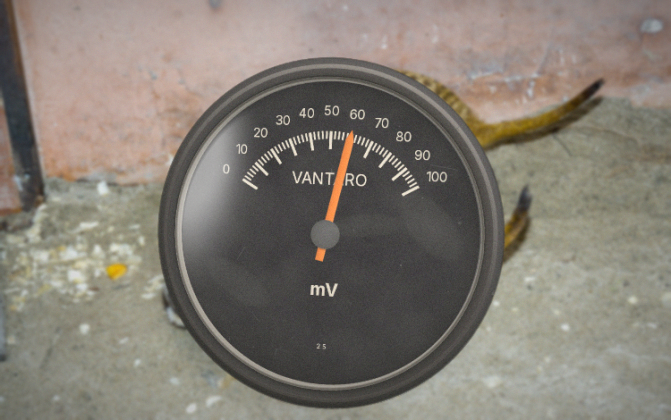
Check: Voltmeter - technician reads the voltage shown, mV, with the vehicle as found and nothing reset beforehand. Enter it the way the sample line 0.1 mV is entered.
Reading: 60 mV
